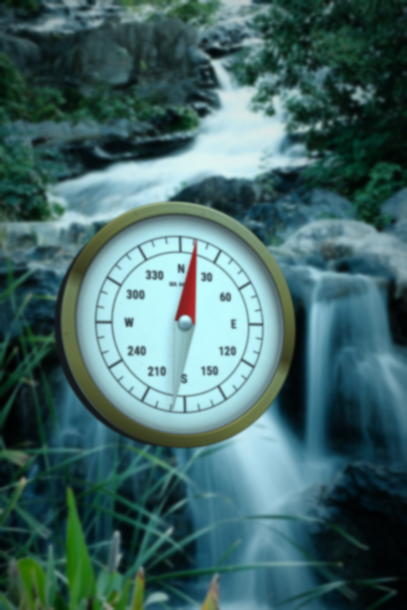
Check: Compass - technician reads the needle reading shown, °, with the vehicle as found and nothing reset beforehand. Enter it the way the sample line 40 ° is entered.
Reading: 10 °
